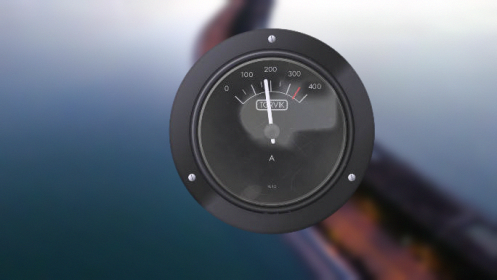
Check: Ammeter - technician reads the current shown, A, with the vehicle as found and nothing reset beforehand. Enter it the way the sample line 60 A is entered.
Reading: 175 A
